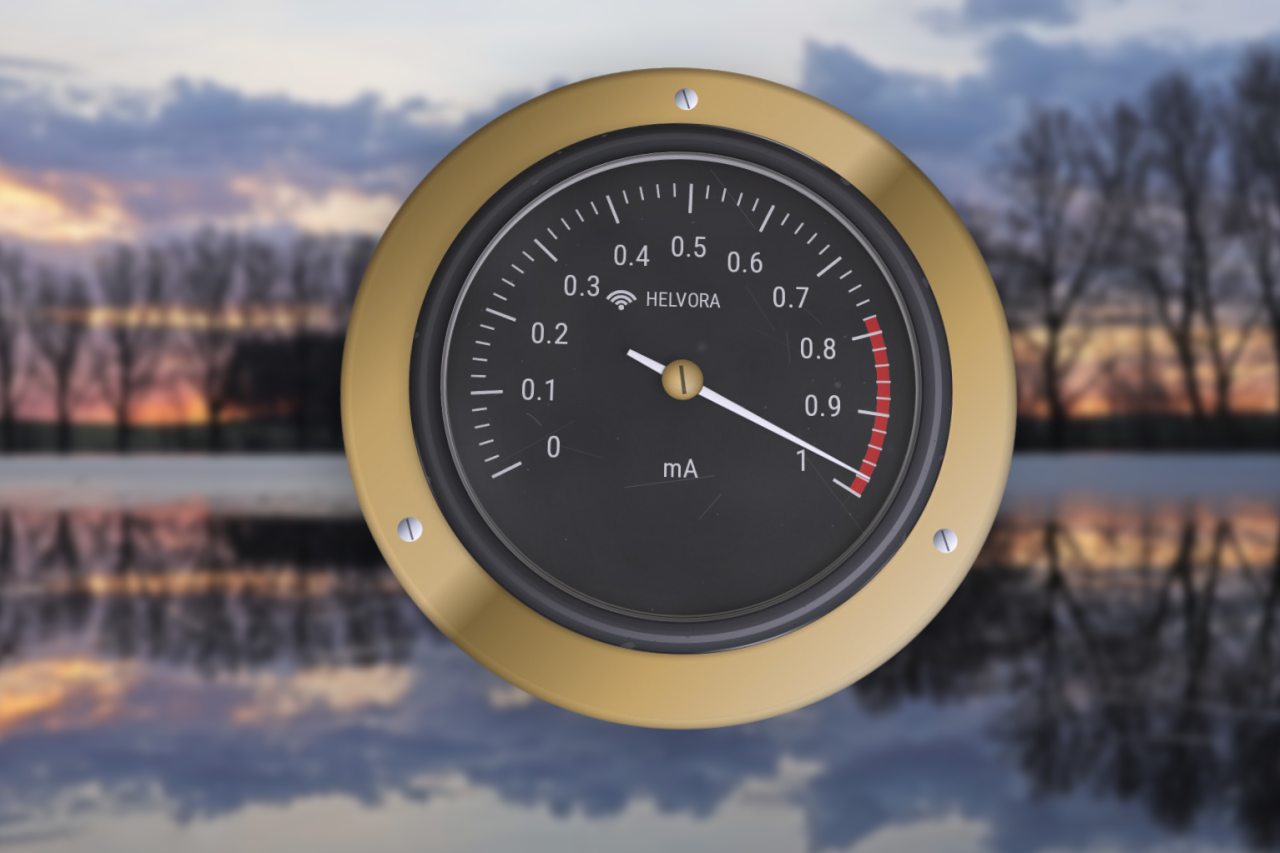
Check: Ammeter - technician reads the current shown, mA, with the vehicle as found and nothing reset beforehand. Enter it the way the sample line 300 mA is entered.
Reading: 0.98 mA
